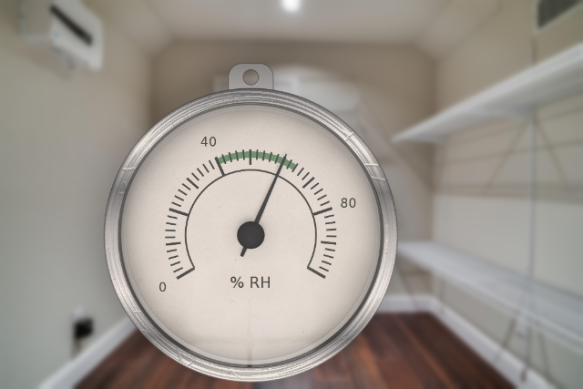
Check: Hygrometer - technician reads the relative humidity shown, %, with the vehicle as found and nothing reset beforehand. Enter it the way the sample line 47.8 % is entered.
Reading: 60 %
